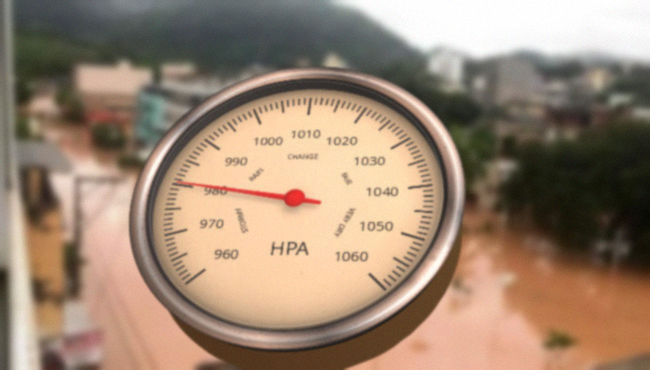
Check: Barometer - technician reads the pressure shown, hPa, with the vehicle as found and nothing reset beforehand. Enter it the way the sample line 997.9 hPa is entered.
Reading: 980 hPa
